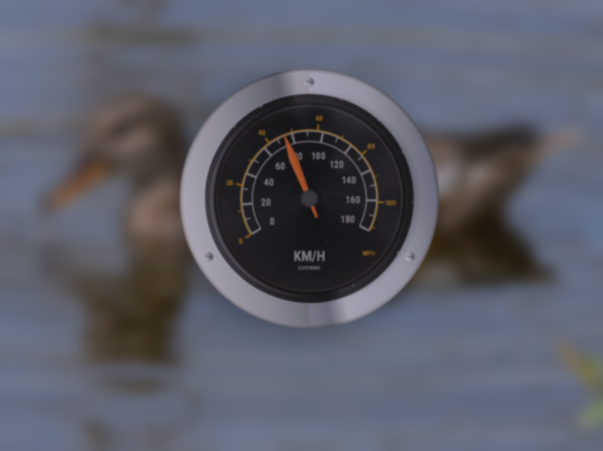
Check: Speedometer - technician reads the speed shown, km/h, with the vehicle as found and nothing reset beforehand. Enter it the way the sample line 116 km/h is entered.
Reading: 75 km/h
